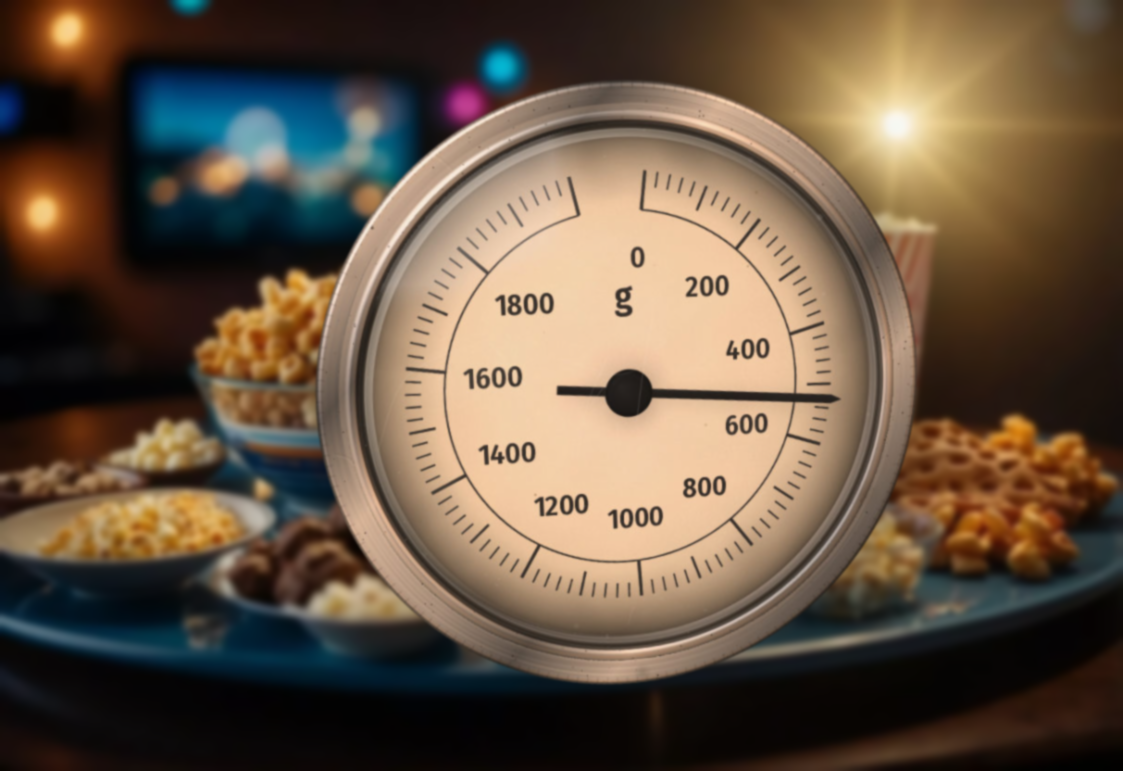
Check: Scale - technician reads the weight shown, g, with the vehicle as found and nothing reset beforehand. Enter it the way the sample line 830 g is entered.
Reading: 520 g
